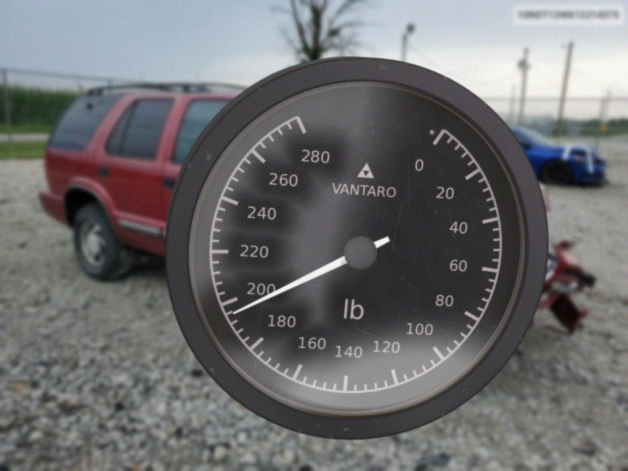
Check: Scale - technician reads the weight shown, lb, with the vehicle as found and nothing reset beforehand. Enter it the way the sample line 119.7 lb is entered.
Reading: 196 lb
